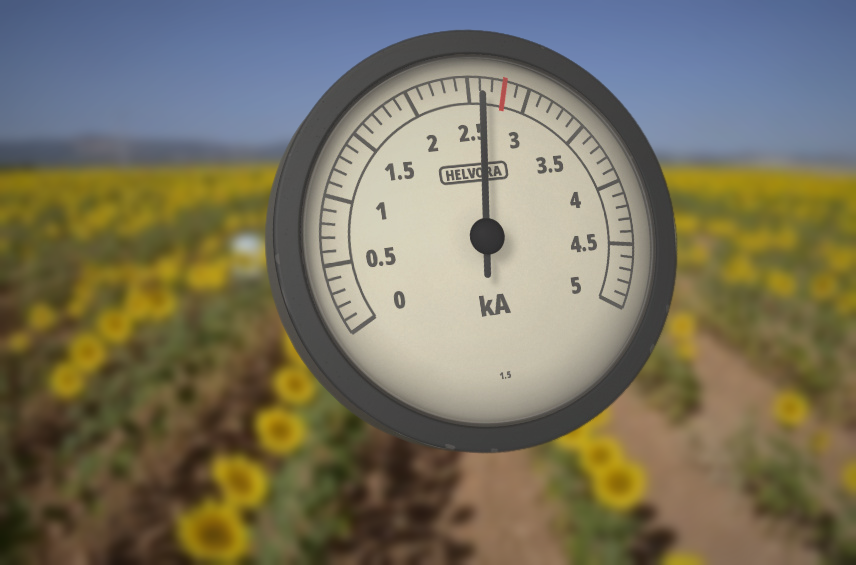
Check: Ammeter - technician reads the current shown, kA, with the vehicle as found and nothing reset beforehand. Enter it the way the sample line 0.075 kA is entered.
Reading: 2.6 kA
